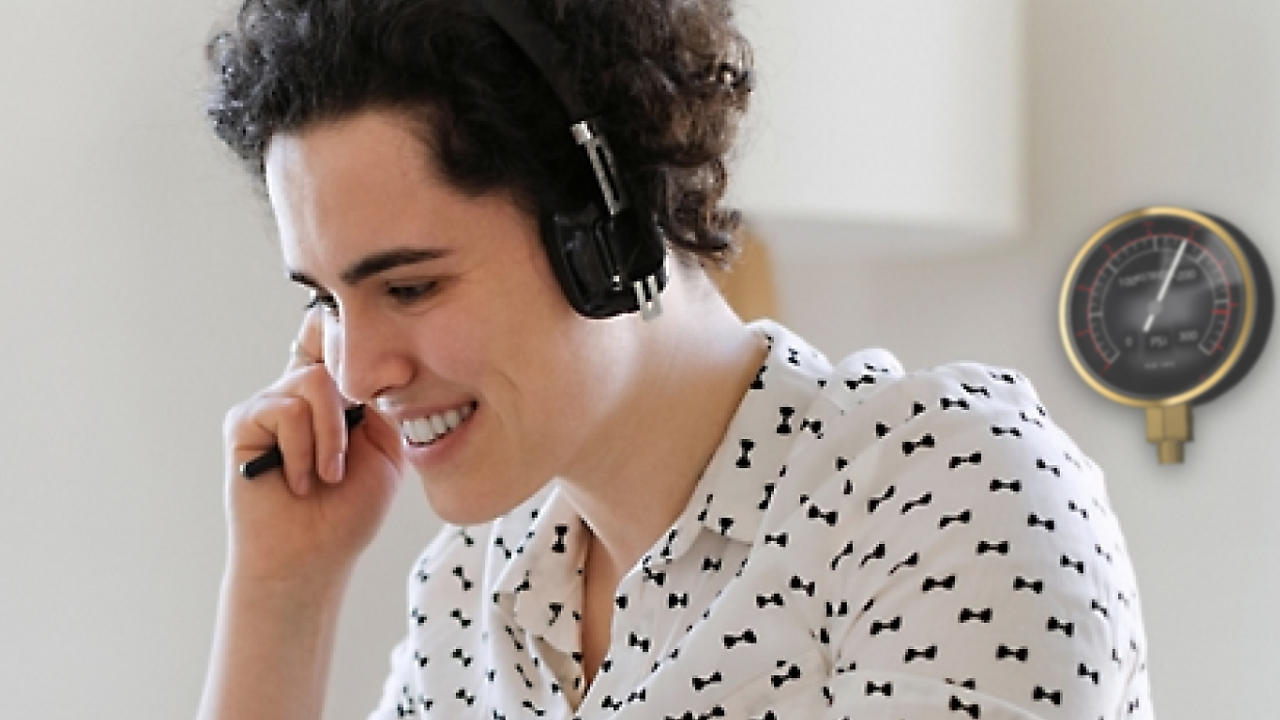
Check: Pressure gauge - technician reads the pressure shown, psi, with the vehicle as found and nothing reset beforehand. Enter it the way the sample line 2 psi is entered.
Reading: 180 psi
